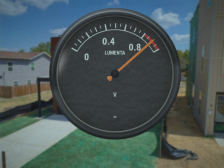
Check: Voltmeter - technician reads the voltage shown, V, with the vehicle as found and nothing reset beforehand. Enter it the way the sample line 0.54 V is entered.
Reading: 0.9 V
